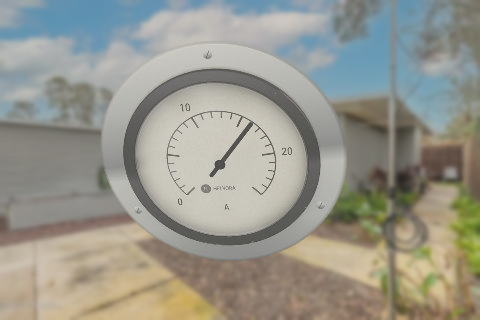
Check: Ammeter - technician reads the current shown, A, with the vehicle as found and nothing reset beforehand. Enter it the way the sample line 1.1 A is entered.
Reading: 16 A
